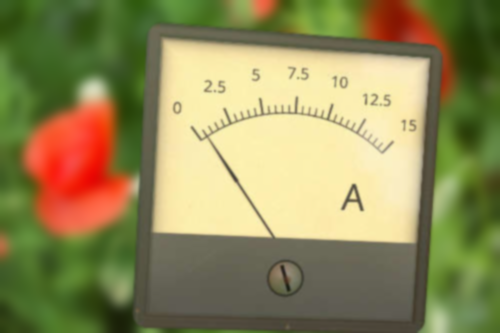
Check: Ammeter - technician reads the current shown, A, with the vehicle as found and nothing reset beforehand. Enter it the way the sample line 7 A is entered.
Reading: 0.5 A
